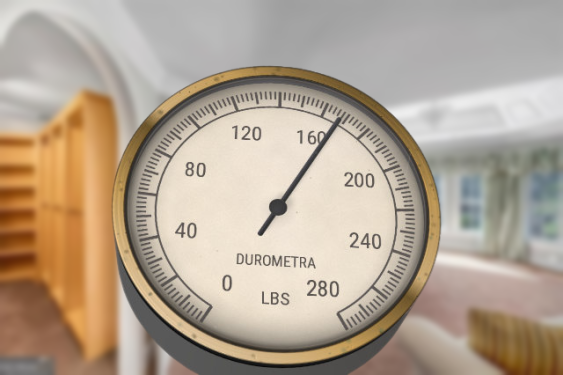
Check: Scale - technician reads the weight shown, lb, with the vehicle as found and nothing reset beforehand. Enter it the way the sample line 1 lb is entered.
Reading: 168 lb
